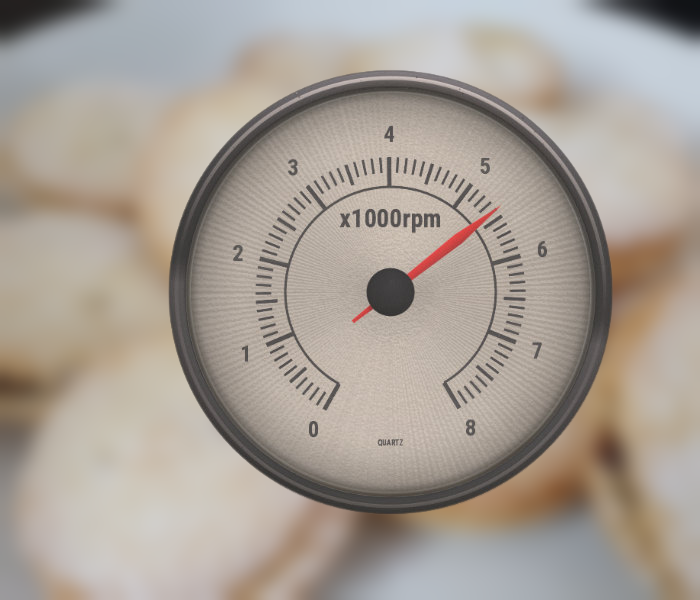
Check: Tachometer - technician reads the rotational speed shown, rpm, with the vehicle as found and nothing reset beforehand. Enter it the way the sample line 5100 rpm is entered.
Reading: 5400 rpm
